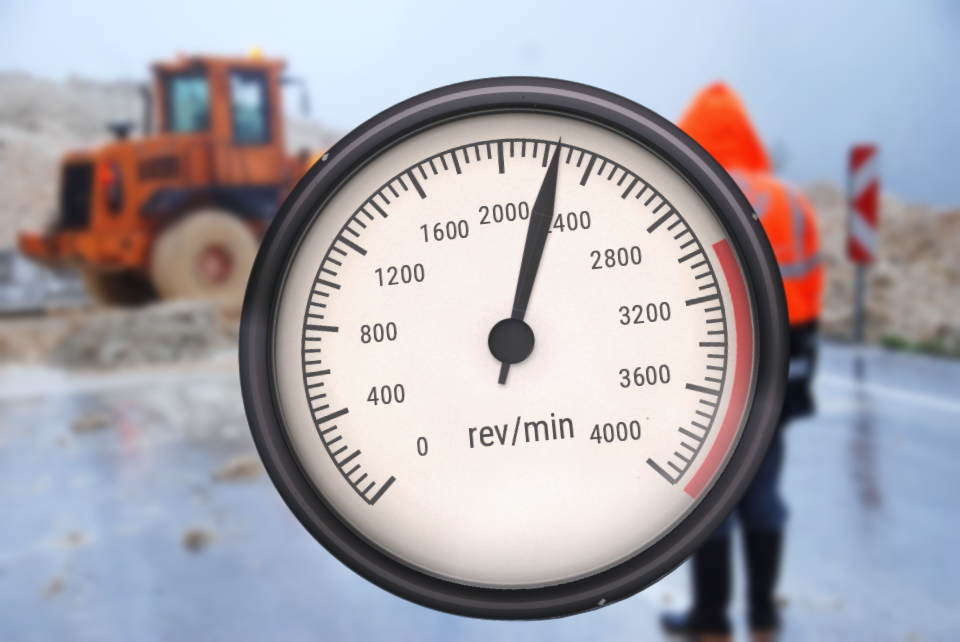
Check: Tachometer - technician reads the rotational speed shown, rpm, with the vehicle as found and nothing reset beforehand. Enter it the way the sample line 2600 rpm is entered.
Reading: 2250 rpm
